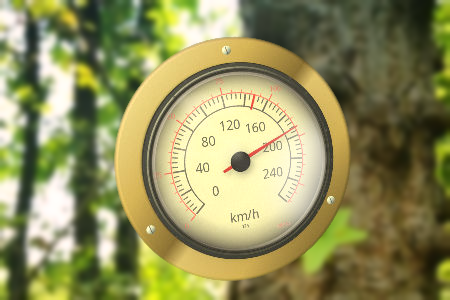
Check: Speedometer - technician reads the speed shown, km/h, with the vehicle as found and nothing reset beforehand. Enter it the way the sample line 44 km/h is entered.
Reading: 192 km/h
